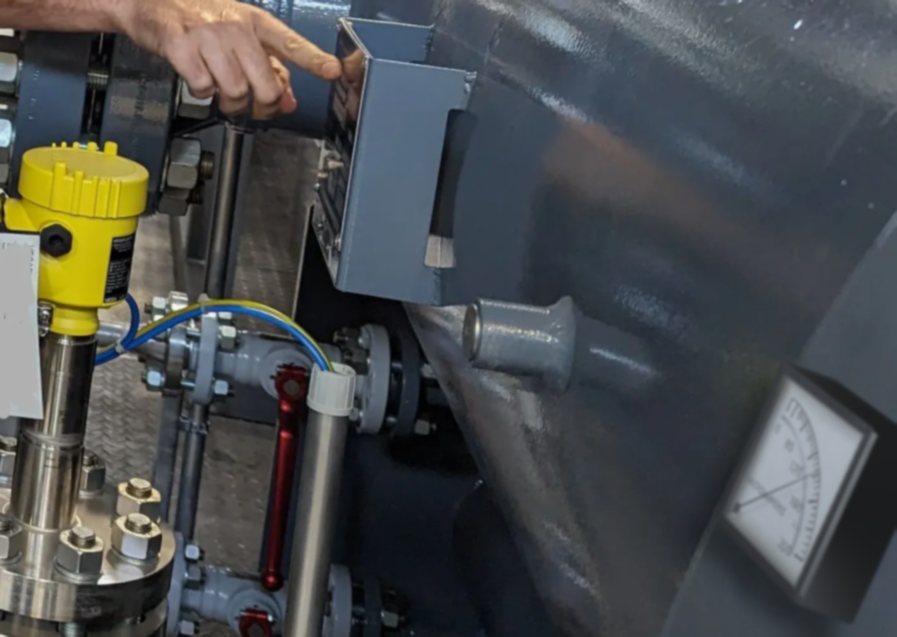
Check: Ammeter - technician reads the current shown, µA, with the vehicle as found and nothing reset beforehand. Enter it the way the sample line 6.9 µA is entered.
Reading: 140 µA
